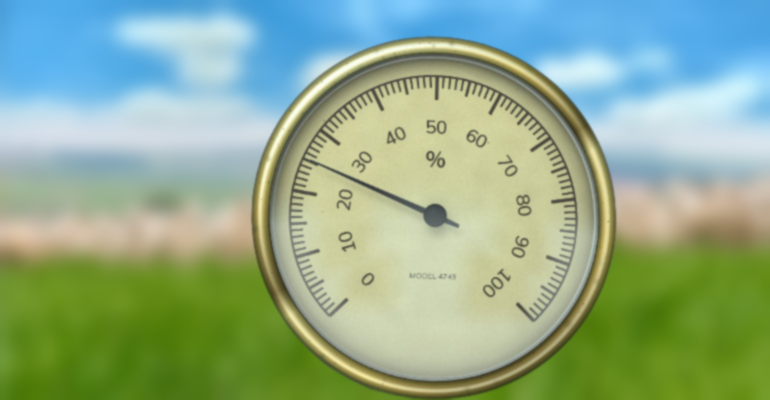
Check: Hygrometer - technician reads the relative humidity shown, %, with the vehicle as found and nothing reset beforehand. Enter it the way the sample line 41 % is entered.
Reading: 25 %
